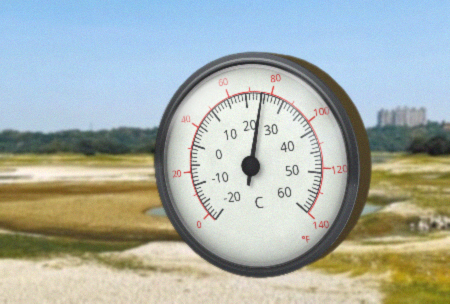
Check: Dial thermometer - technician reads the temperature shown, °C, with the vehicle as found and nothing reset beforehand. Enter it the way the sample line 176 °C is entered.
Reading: 25 °C
